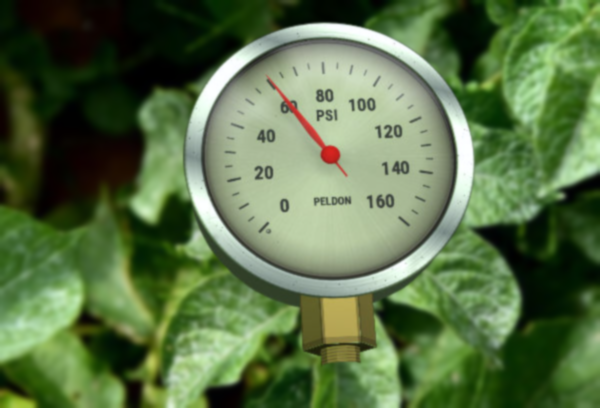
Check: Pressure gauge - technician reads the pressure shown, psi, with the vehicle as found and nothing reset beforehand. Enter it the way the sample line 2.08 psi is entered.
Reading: 60 psi
